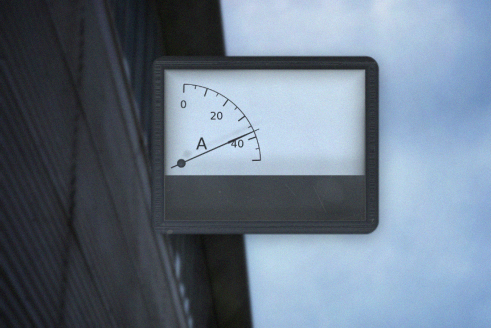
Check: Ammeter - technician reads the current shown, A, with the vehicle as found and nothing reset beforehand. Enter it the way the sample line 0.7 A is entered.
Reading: 37.5 A
